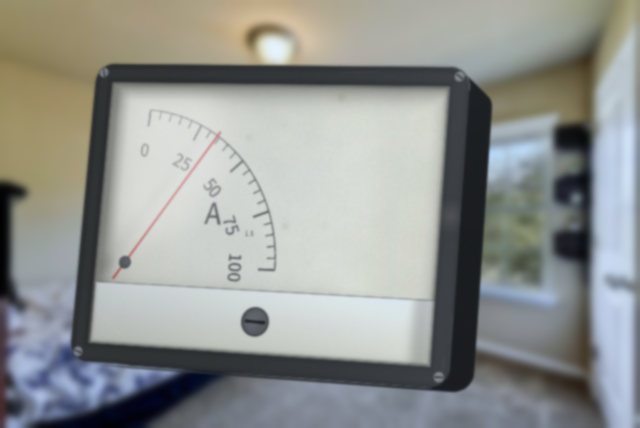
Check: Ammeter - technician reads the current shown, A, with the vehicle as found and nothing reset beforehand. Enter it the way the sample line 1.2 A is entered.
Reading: 35 A
